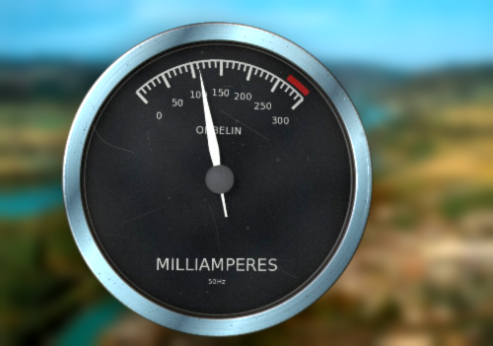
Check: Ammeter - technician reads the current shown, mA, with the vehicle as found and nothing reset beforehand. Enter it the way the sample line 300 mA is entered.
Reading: 110 mA
